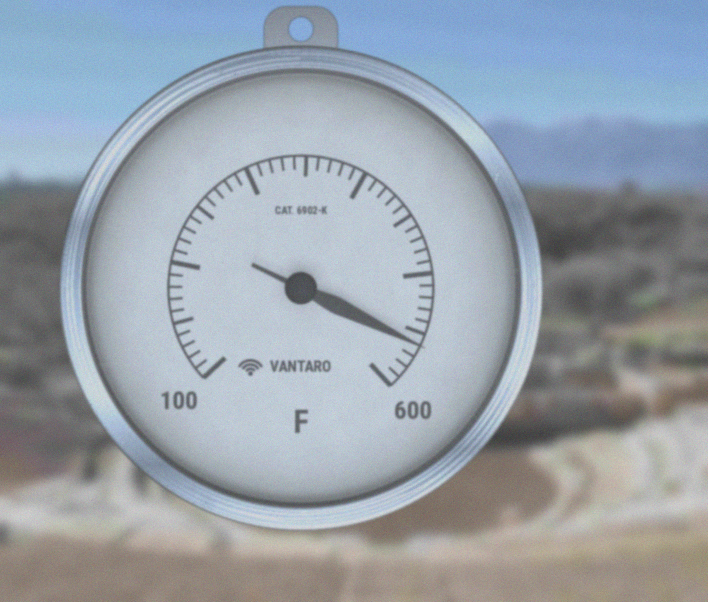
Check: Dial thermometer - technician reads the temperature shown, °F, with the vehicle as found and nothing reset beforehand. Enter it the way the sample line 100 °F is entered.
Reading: 560 °F
